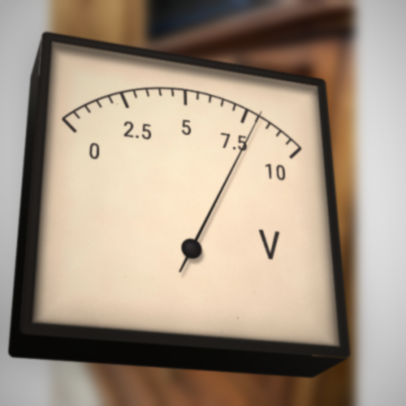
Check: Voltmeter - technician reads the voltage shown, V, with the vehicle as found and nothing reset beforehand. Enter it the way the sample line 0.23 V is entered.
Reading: 8 V
